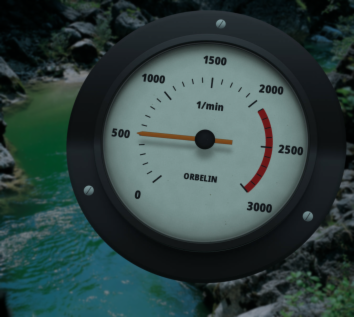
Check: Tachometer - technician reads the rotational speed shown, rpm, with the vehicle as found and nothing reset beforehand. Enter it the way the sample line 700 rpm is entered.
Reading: 500 rpm
